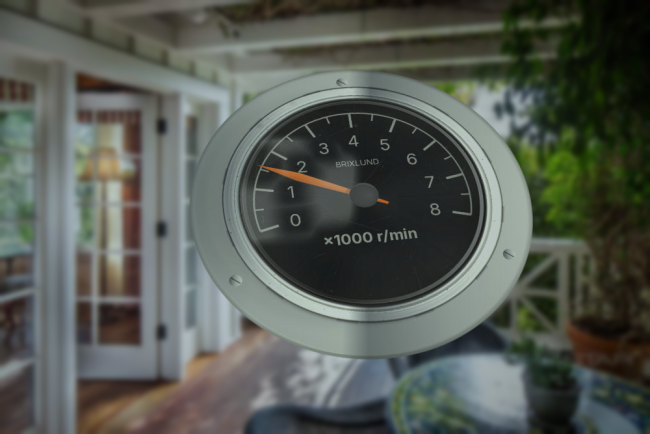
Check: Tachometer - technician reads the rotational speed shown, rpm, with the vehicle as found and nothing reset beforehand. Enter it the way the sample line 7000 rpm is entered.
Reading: 1500 rpm
